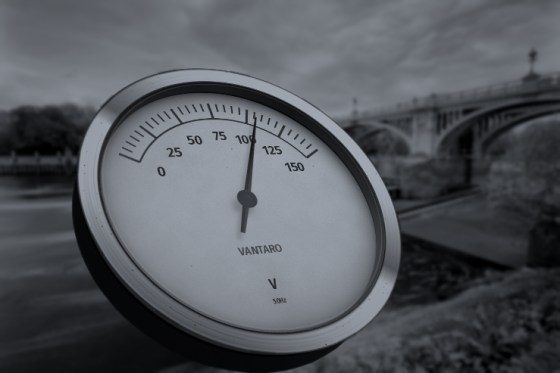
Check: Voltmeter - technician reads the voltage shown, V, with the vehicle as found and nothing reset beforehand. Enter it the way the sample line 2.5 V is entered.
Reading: 105 V
